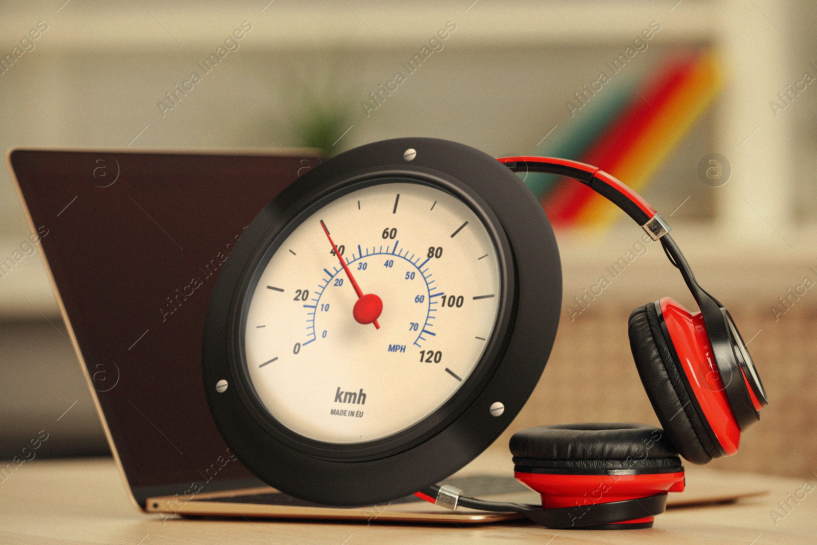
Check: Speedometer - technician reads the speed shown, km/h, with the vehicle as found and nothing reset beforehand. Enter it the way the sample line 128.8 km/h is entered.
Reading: 40 km/h
